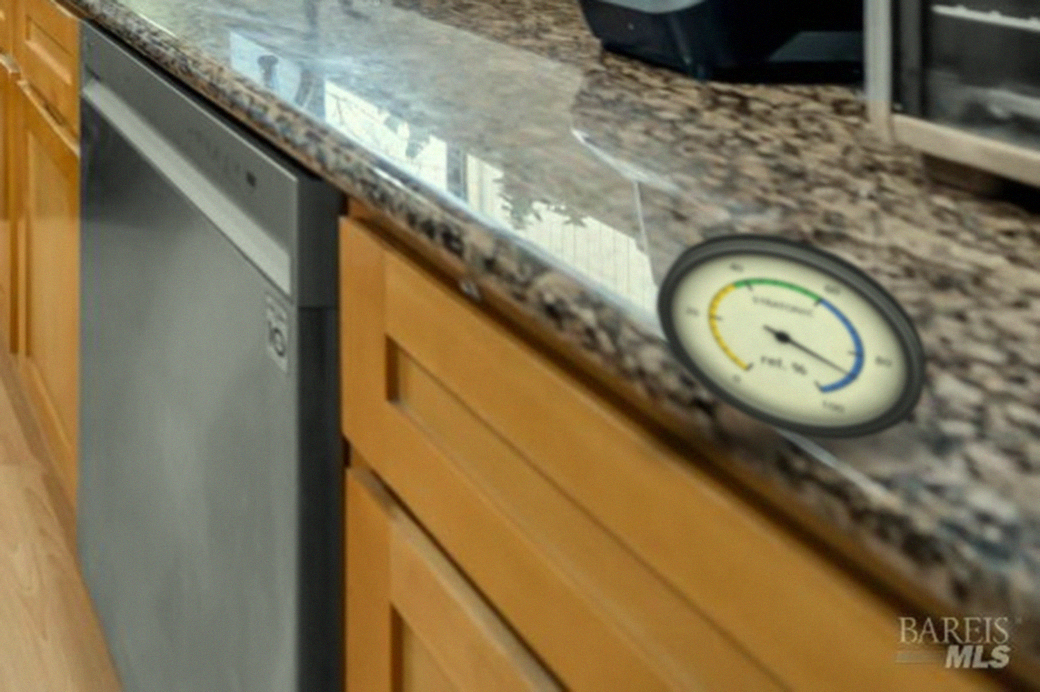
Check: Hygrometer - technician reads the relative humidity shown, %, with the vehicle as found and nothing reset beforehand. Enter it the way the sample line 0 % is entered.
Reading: 88 %
